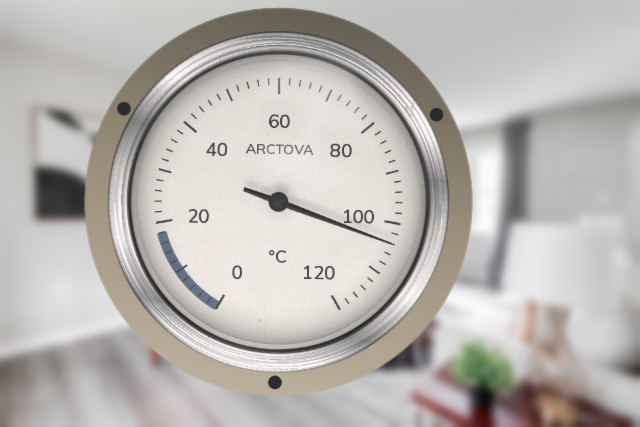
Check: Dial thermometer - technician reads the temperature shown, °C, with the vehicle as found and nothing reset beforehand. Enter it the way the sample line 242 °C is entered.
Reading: 104 °C
